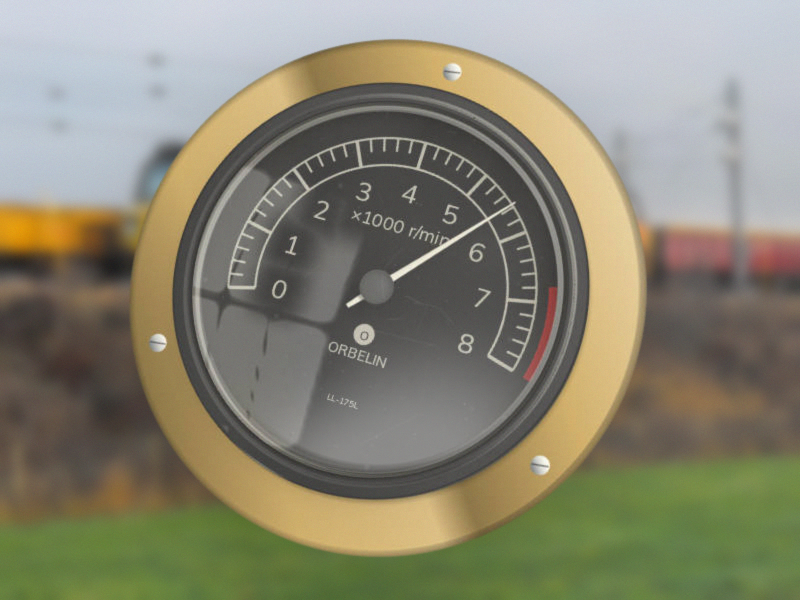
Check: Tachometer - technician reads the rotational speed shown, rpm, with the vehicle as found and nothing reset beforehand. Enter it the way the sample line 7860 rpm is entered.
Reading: 5600 rpm
